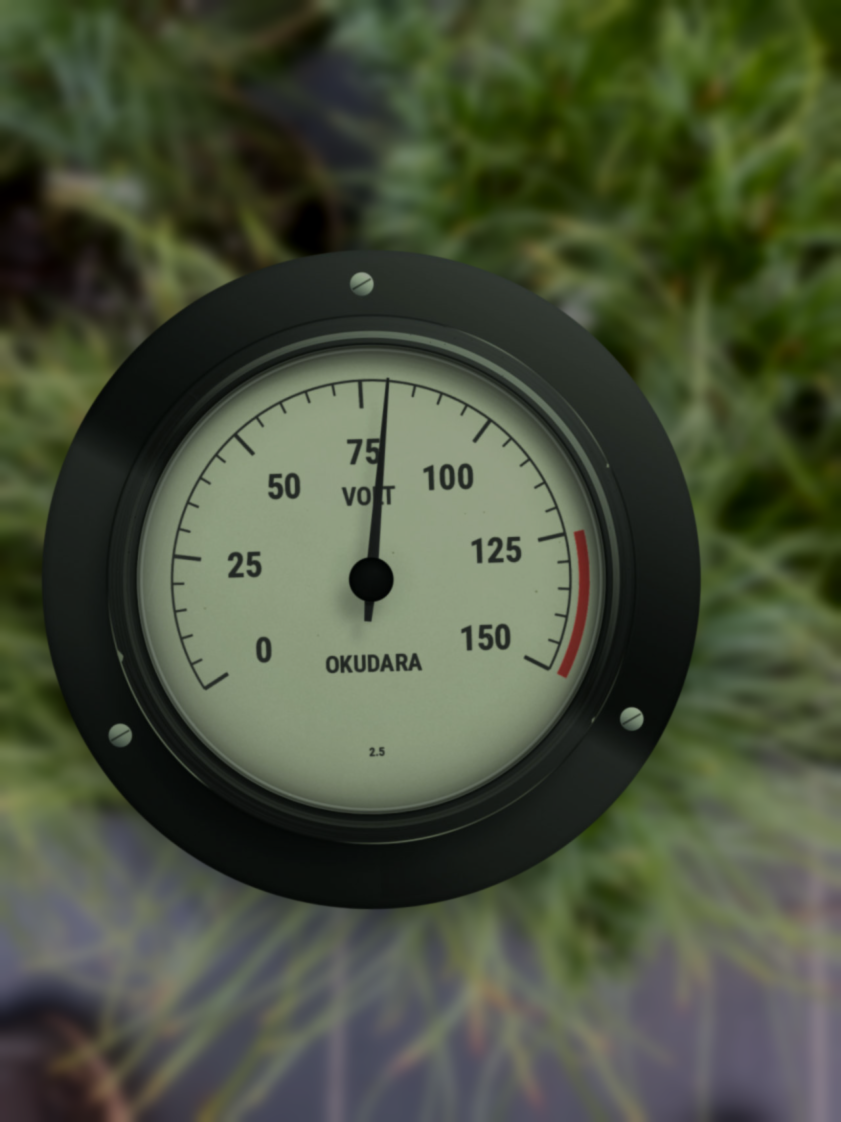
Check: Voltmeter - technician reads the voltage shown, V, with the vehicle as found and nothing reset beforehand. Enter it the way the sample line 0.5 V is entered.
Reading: 80 V
